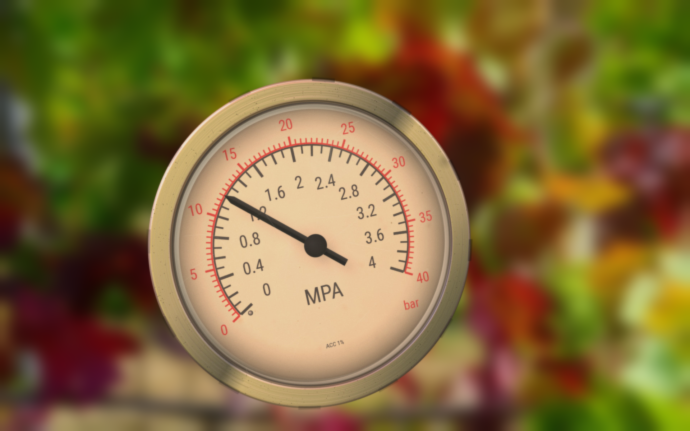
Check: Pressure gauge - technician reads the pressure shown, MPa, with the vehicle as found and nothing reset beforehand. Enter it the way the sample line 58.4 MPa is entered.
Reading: 1.2 MPa
